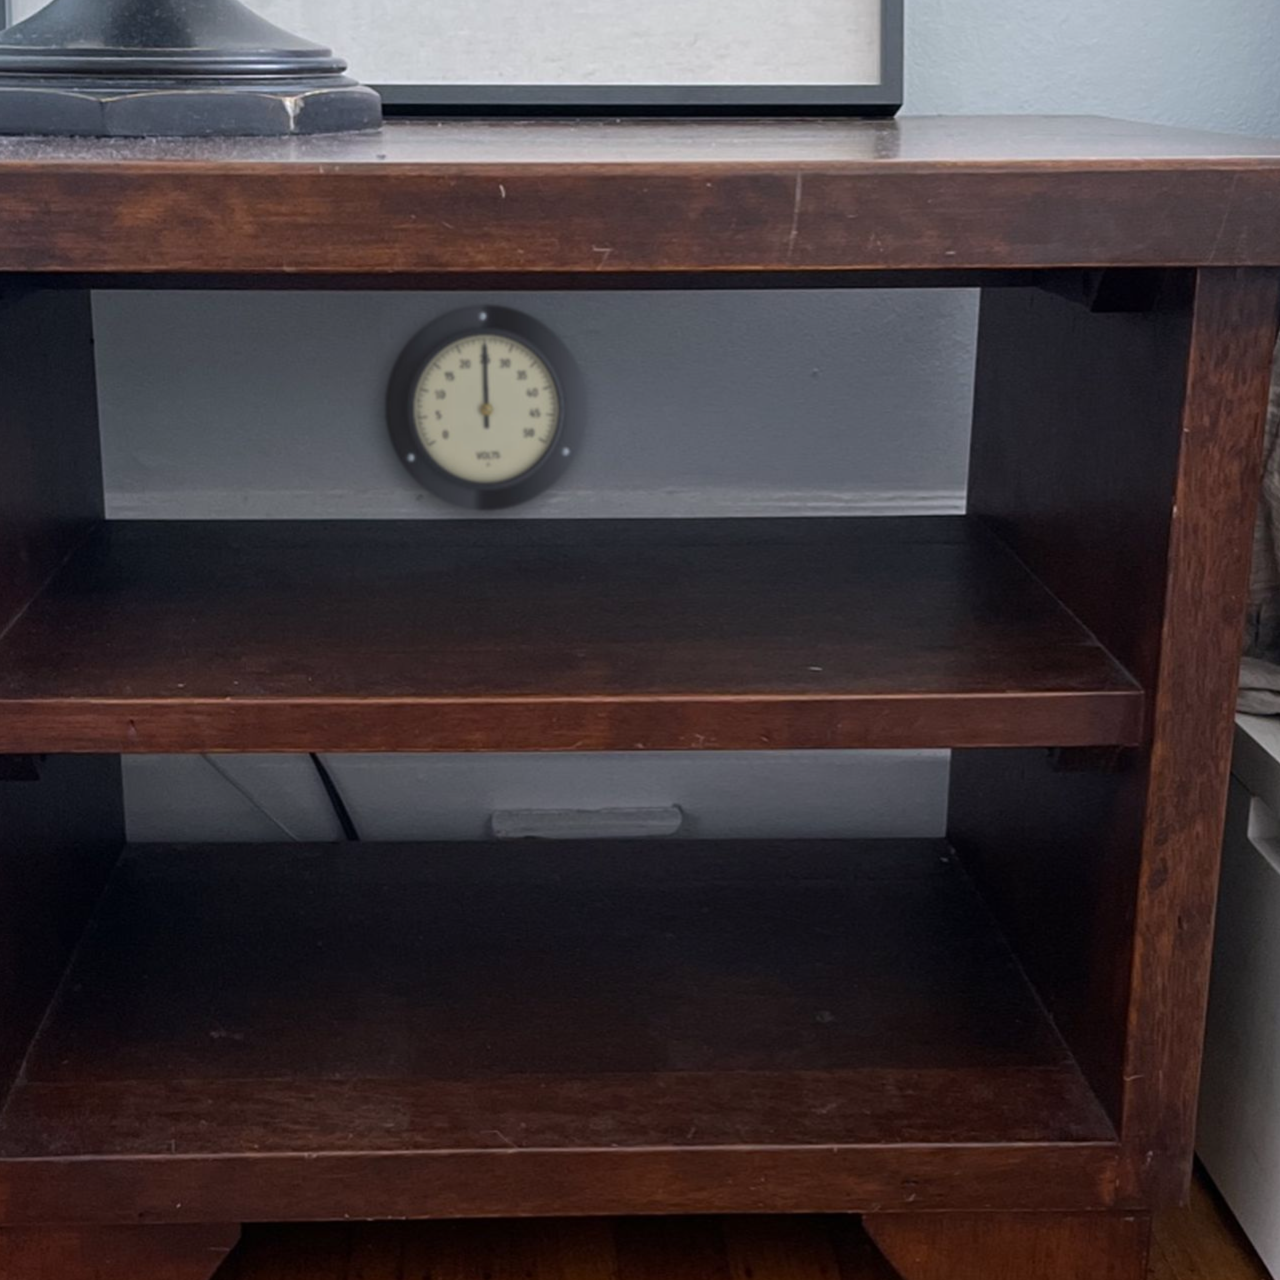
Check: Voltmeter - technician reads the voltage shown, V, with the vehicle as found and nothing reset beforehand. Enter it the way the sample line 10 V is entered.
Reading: 25 V
